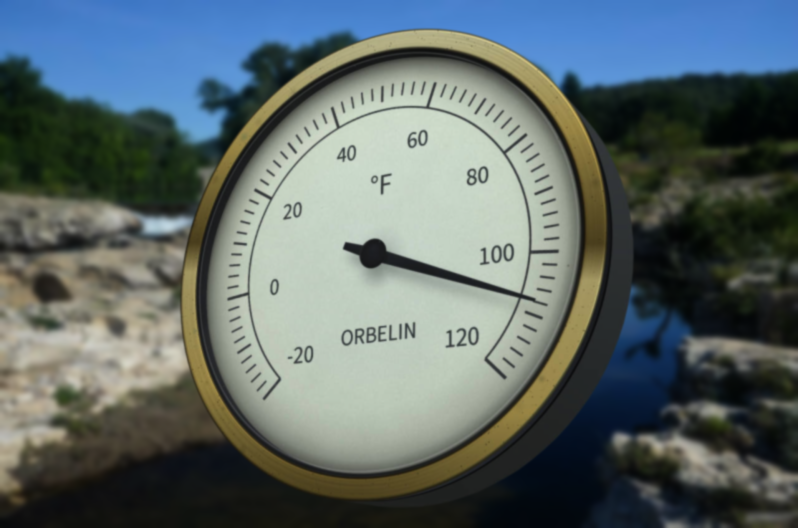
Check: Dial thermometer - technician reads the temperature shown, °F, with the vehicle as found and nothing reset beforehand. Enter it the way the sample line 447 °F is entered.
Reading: 108 °F
